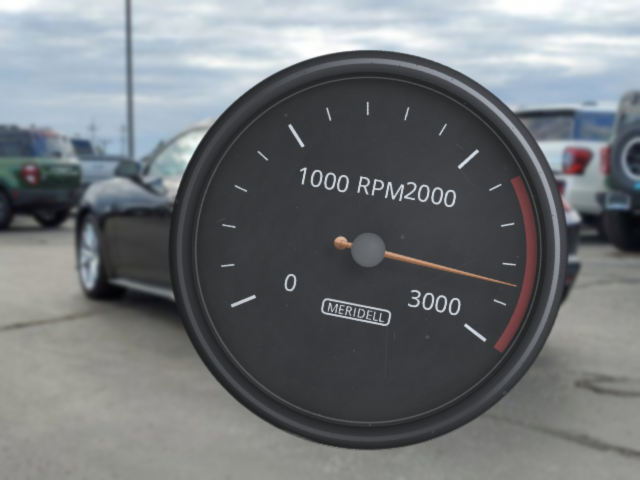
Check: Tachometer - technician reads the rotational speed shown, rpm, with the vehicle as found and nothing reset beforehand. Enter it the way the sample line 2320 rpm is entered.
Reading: 2700 rpm
